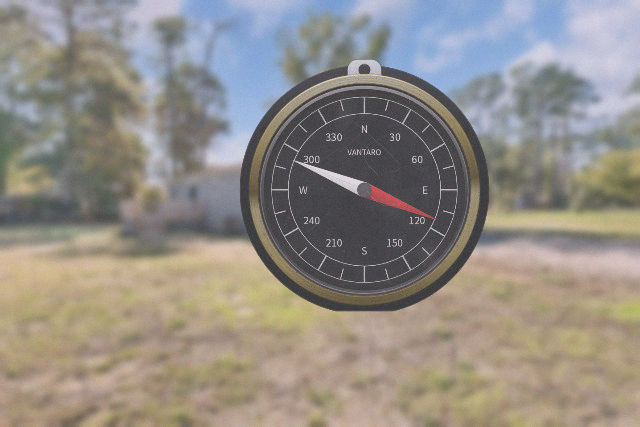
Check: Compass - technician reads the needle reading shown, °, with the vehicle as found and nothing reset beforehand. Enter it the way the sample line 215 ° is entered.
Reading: 112.5 °
